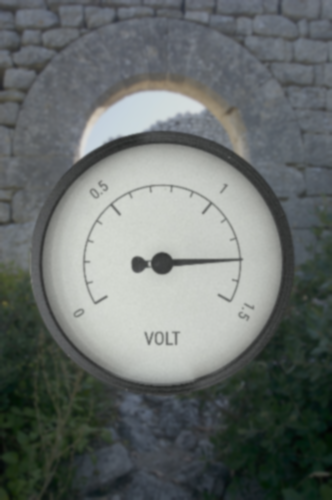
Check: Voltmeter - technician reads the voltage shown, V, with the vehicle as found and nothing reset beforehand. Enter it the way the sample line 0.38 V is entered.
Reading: 1.3 V
